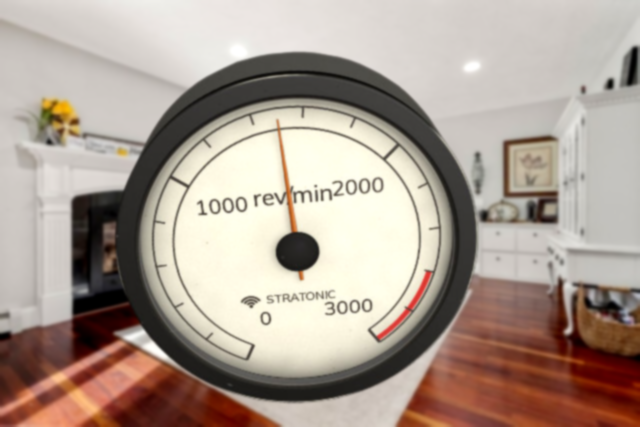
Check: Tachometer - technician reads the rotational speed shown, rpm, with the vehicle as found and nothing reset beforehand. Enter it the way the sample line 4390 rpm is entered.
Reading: 1500 rpm
